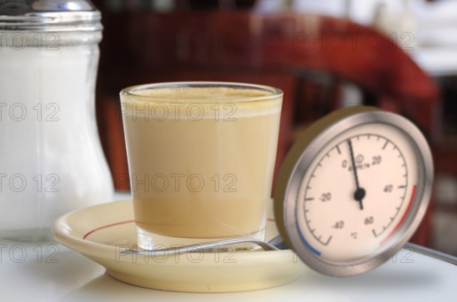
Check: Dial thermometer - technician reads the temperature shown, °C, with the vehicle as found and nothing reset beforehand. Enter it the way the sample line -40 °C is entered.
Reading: 4 °C
